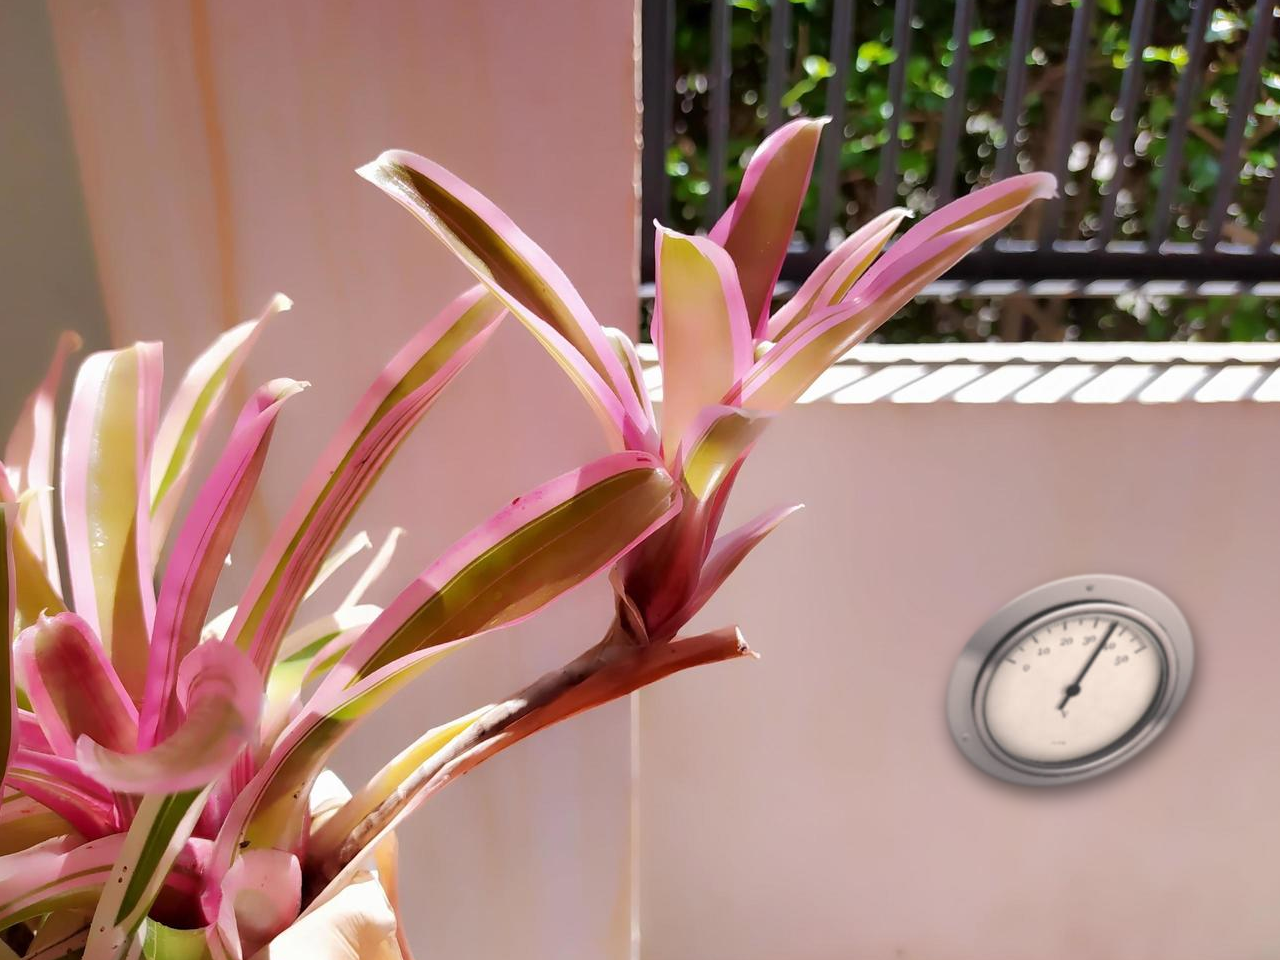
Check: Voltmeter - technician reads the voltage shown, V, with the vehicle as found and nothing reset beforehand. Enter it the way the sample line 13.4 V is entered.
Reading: 35 V
